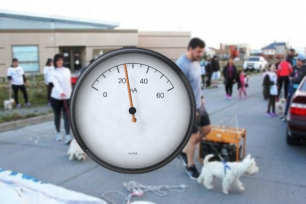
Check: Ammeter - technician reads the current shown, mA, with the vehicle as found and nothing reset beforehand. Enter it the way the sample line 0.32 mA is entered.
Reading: 25 mA
